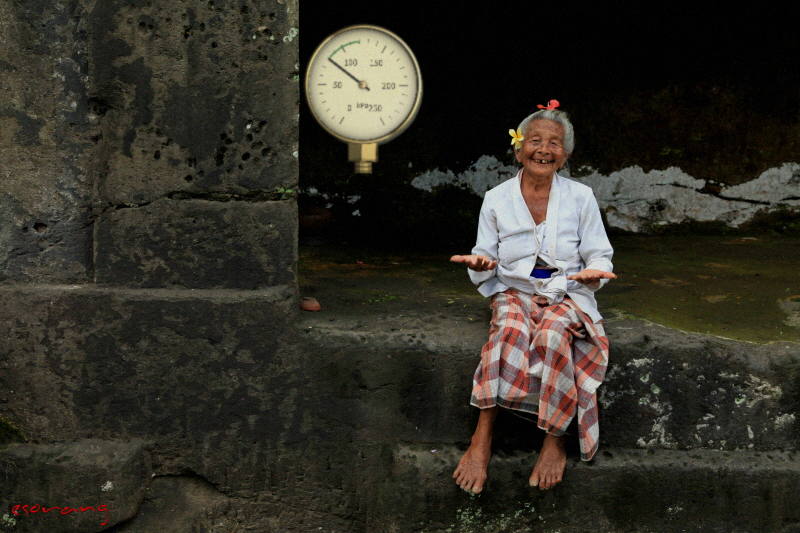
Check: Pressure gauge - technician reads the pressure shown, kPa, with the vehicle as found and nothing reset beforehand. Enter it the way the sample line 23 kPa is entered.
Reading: 80 kPa
